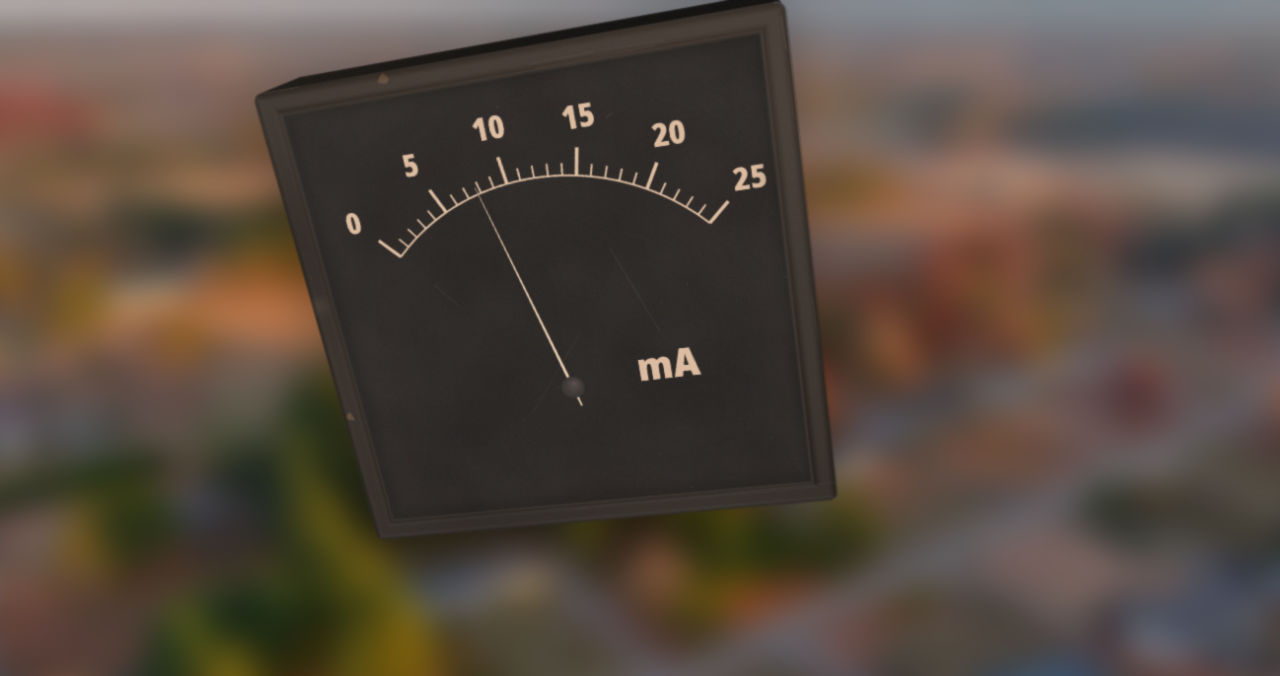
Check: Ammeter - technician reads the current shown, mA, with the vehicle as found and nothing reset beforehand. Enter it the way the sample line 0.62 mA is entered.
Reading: 8 mA
